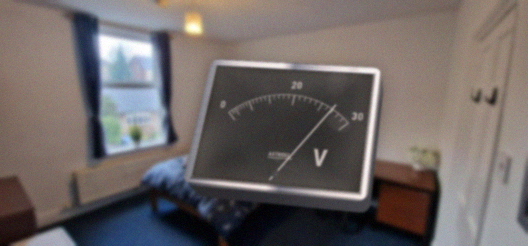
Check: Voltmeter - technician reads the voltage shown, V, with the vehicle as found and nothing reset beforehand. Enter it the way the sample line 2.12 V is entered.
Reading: 27 V
